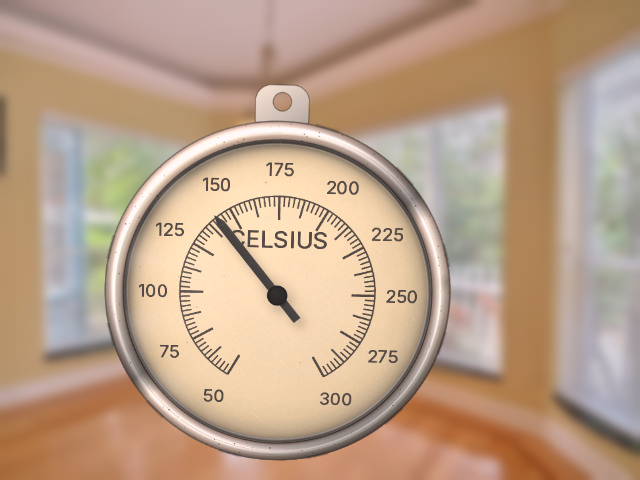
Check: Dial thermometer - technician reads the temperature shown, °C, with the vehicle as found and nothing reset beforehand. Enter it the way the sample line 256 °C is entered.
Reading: 142.5 °C
